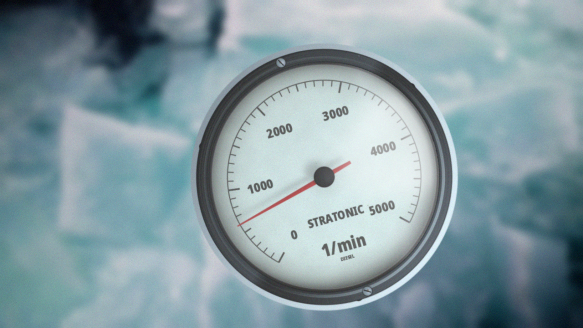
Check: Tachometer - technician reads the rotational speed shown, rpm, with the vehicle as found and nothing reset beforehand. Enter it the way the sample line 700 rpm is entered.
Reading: 600 rpm
